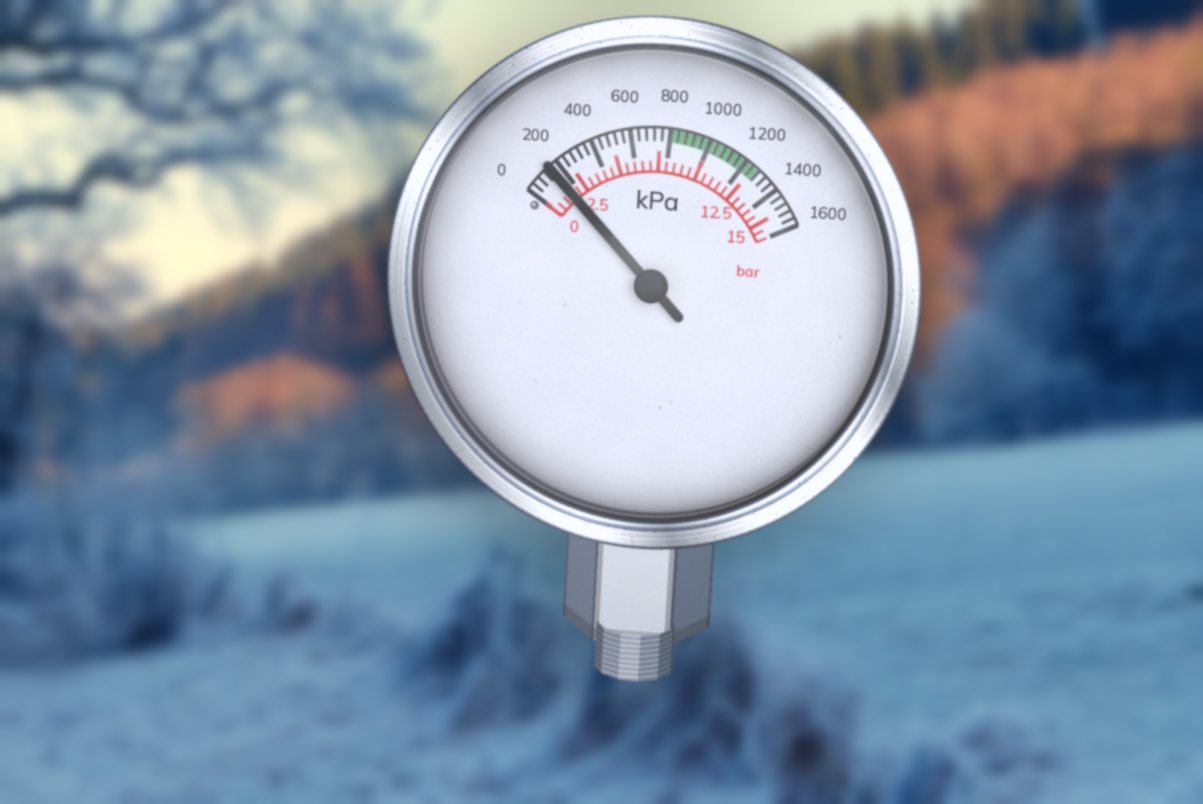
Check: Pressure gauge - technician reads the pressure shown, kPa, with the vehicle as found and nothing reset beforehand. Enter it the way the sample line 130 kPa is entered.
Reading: 160 kPa
